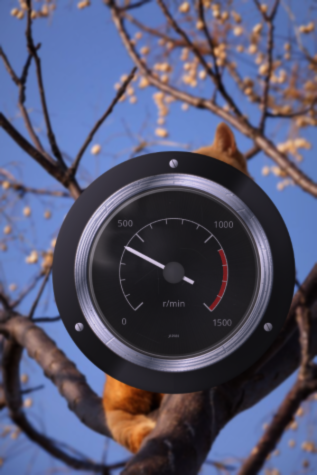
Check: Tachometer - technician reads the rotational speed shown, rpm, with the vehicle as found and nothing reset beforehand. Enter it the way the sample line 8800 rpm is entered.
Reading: 400 rpm
